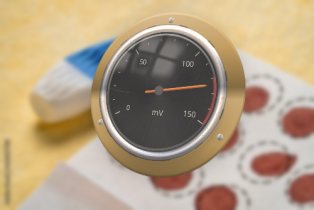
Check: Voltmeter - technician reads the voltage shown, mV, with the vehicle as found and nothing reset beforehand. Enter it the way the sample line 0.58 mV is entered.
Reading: 125 mV
